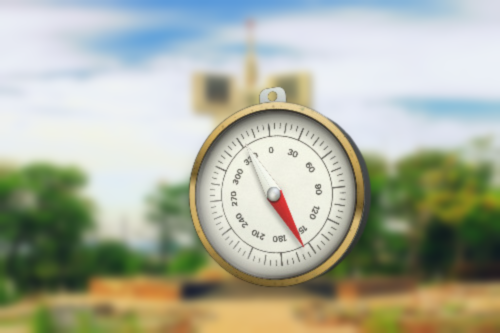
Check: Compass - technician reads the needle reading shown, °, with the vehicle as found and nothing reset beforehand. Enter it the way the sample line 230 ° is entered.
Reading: 155 °
